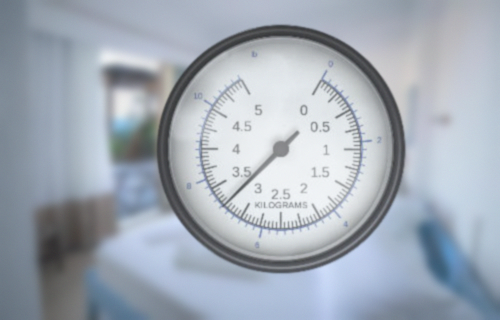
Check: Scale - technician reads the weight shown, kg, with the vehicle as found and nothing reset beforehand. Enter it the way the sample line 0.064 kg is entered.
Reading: 3.25 kg
